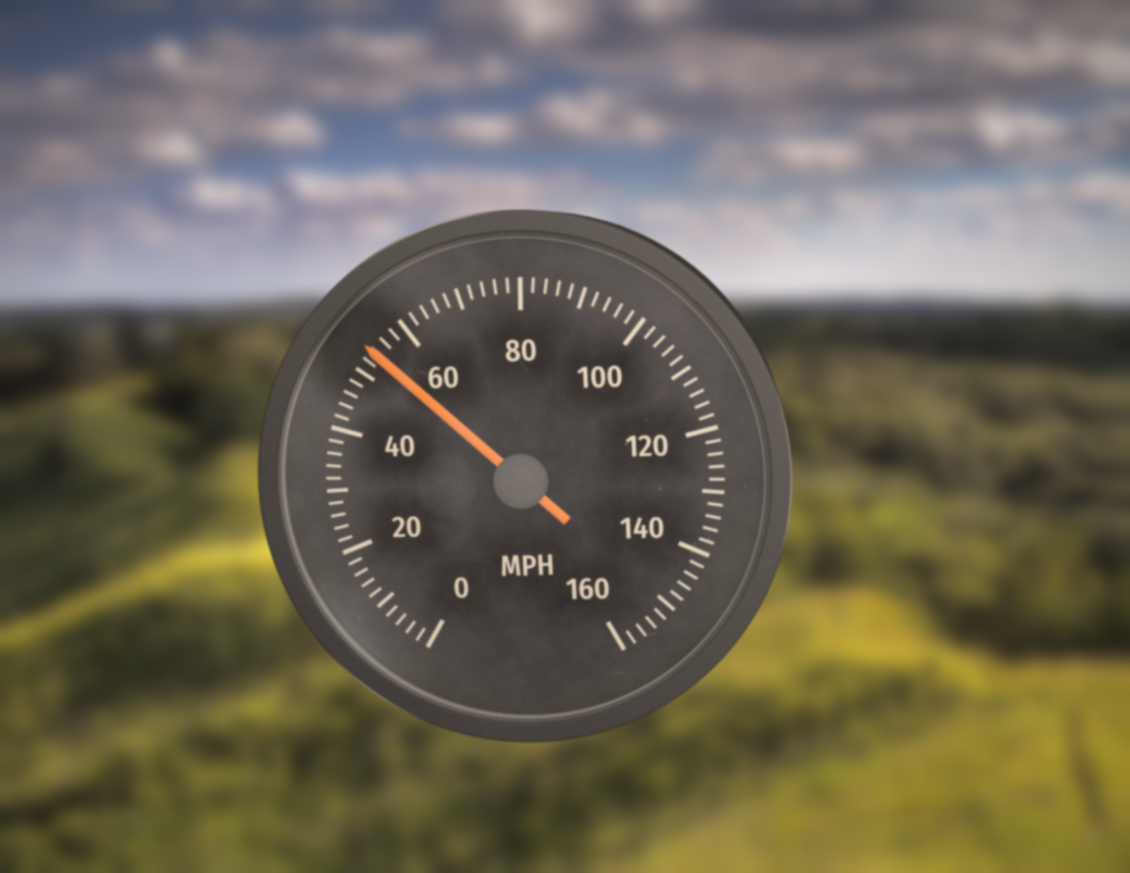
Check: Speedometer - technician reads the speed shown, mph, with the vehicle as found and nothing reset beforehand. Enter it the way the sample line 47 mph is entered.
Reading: 54 mph
